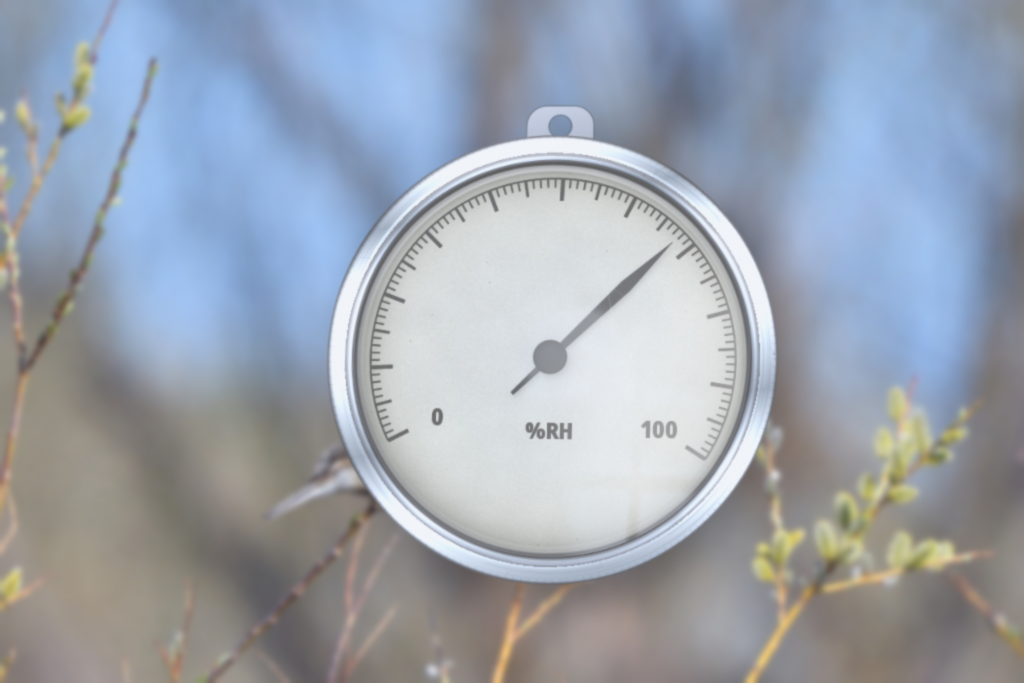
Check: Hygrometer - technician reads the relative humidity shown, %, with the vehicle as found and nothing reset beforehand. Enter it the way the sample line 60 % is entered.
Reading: 68 %
